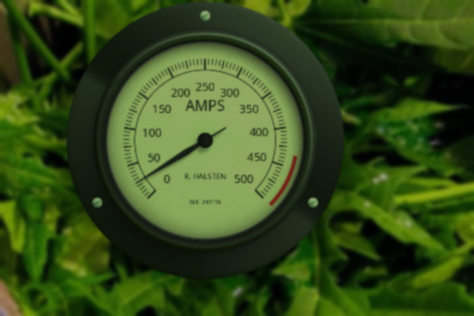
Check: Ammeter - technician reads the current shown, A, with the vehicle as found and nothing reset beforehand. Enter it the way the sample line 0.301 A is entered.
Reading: 25 A
